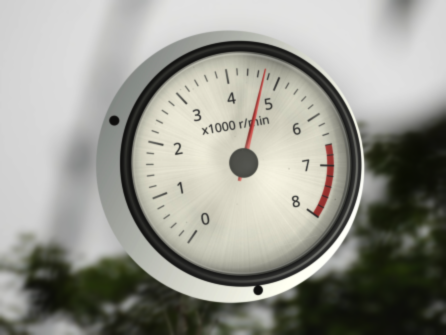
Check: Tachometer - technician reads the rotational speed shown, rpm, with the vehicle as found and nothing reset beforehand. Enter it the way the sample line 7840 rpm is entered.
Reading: 4700 rpm
